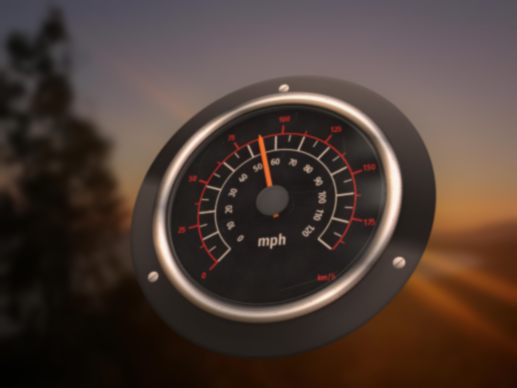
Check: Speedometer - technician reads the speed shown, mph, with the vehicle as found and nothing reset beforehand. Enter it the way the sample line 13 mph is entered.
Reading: 55 mph
